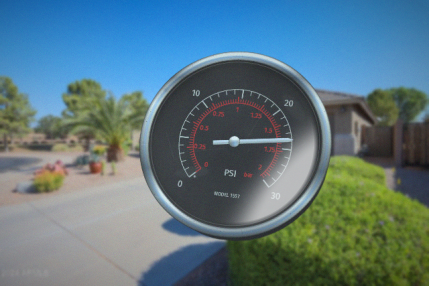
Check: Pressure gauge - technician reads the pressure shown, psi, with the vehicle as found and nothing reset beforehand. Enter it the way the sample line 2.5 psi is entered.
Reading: 24 psi
